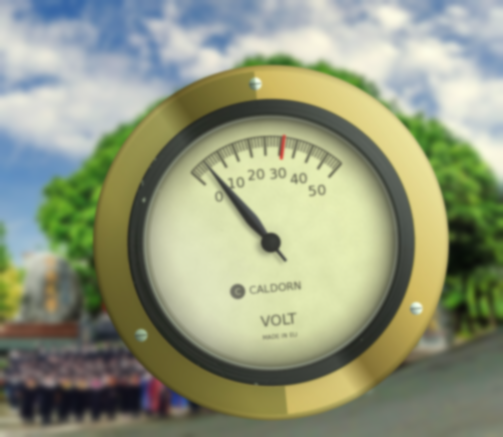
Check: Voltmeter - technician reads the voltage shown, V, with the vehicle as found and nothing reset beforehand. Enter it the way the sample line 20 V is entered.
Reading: 5 V
